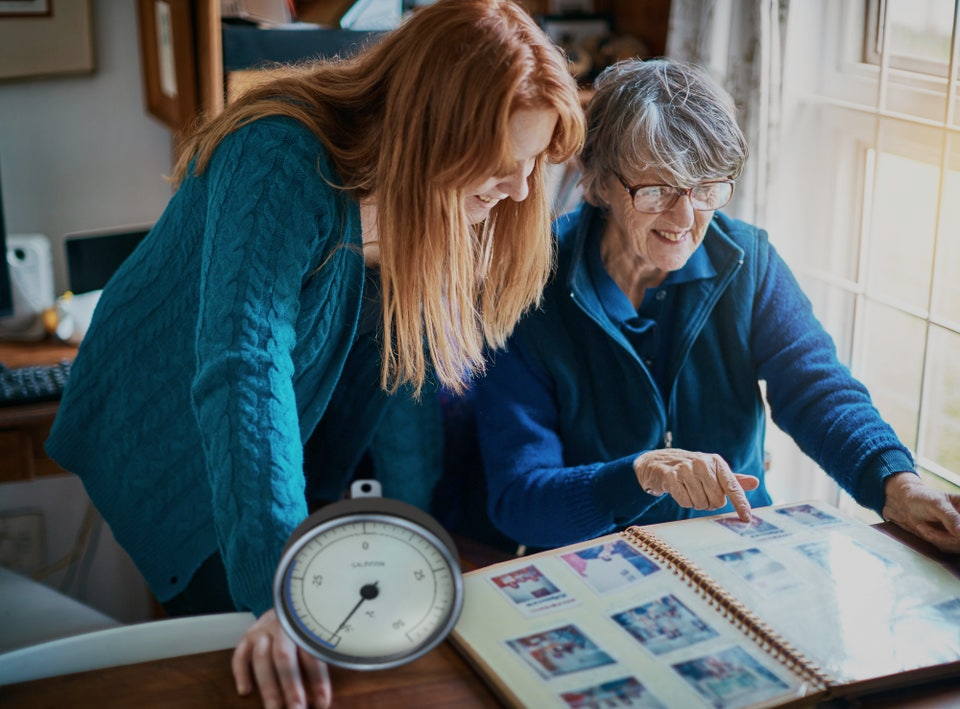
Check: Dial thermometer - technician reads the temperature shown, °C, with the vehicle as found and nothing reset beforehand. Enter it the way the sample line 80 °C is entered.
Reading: -47.5 °C
